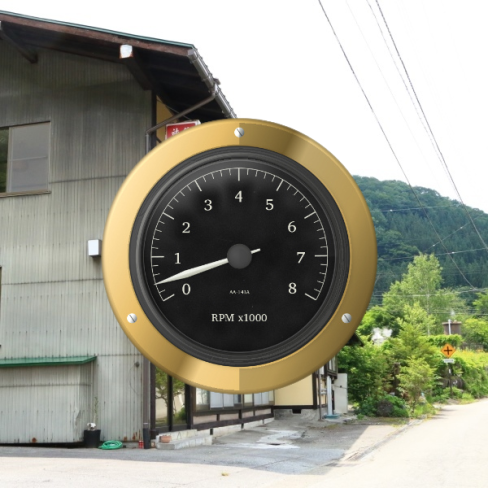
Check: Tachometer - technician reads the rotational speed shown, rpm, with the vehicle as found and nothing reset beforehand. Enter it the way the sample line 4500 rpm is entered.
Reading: 400 rpm
